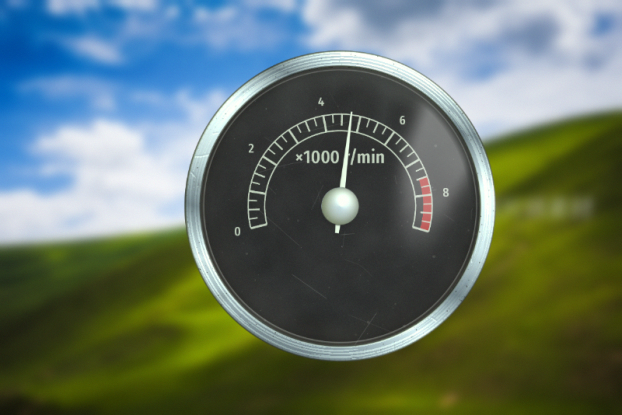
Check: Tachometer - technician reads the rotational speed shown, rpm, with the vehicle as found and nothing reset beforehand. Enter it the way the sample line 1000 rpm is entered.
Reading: 4750 rpm
